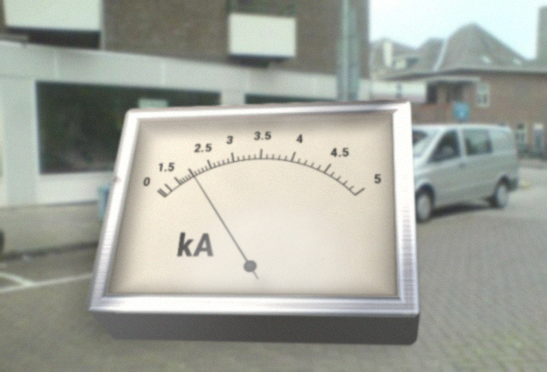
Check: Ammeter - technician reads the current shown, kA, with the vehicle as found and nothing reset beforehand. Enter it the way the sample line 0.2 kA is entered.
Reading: 2 kA
